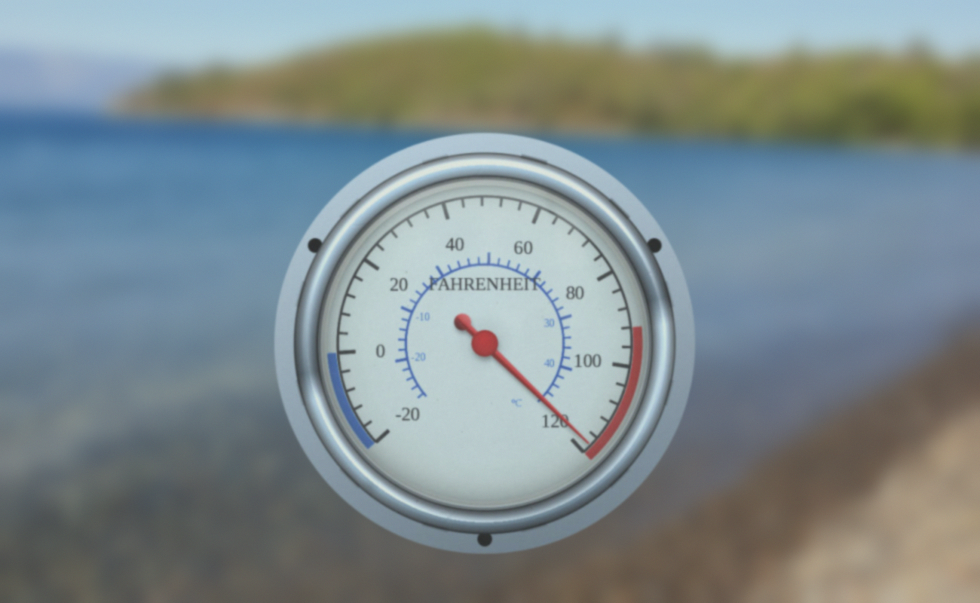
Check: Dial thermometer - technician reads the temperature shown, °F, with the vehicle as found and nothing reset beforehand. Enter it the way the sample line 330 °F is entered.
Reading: 118 °F
